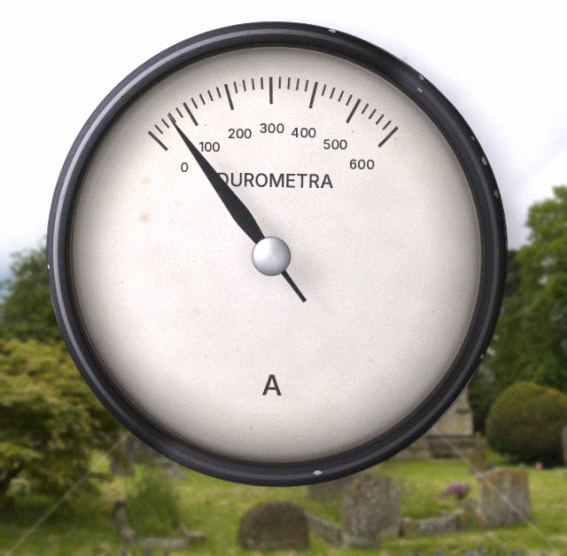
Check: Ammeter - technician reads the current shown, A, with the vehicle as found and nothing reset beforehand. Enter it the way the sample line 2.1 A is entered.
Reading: 60 A
